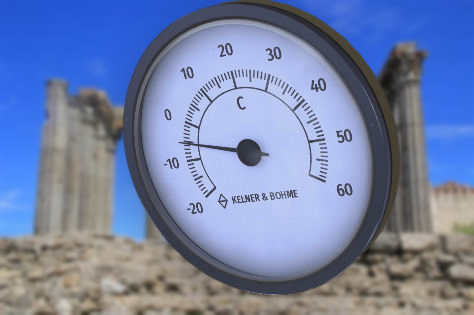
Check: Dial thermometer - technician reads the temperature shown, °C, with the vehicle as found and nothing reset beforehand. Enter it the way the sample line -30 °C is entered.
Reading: -5 °C
